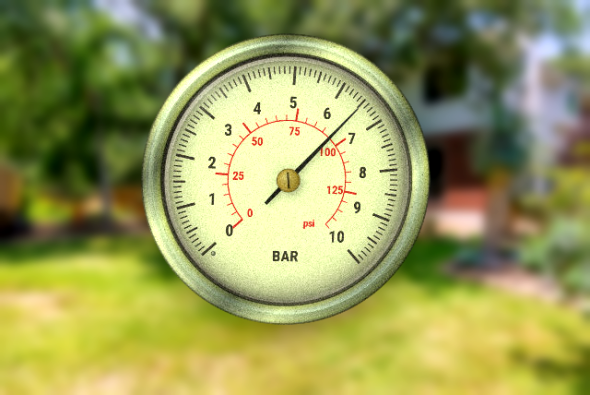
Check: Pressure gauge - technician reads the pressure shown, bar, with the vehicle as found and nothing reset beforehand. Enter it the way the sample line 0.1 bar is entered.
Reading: 6.5 bar
